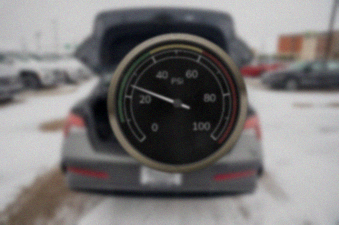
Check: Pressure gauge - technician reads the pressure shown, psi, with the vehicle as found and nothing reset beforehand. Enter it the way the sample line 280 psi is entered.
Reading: 25 psi
